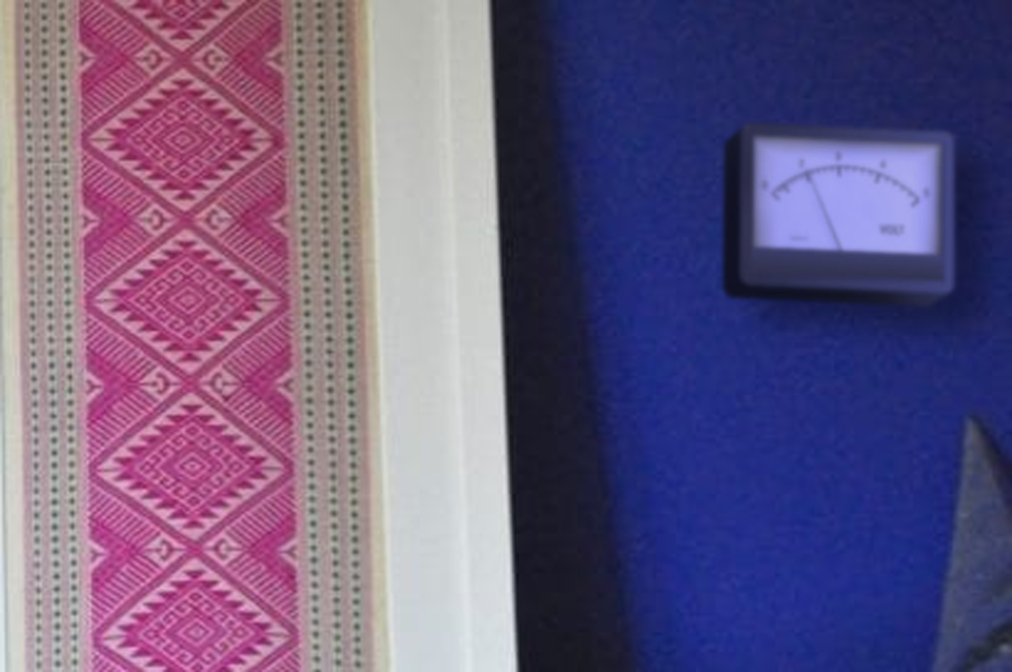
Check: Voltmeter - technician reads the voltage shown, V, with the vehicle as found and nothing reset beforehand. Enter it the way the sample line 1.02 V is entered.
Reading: 2 V
